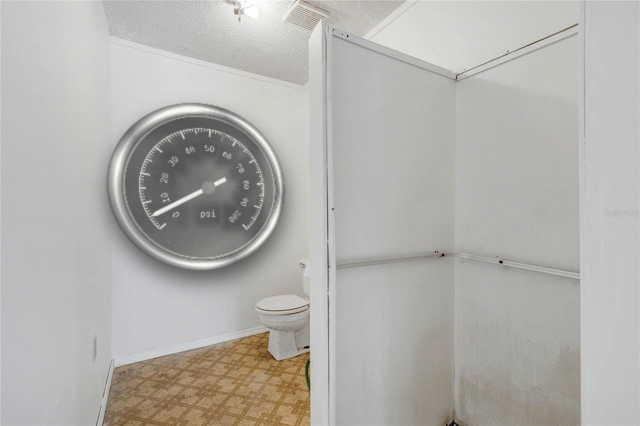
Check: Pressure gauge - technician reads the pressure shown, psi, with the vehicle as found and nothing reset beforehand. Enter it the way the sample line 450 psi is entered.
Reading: 5 psi
